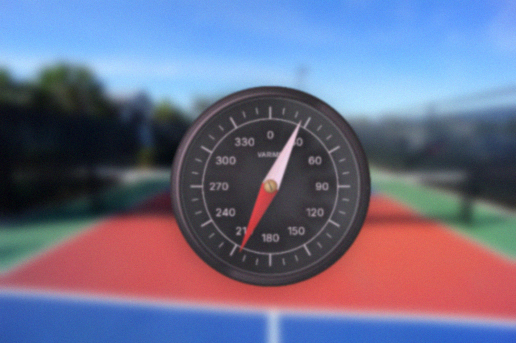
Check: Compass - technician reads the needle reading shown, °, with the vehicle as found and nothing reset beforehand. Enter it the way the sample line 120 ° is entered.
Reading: 205 °
